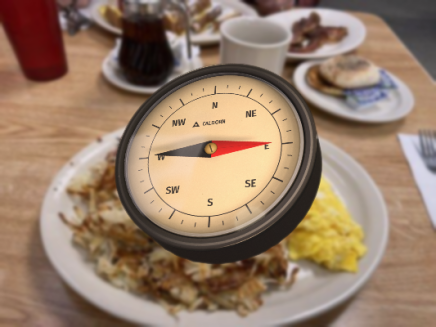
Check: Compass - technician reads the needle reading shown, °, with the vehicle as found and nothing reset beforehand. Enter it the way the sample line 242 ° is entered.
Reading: 90 °
